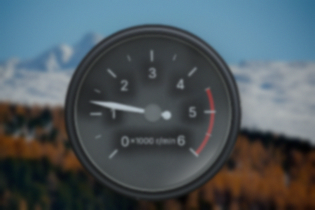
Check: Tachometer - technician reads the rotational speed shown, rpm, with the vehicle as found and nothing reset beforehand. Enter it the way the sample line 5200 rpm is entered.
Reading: 1250 rpm
